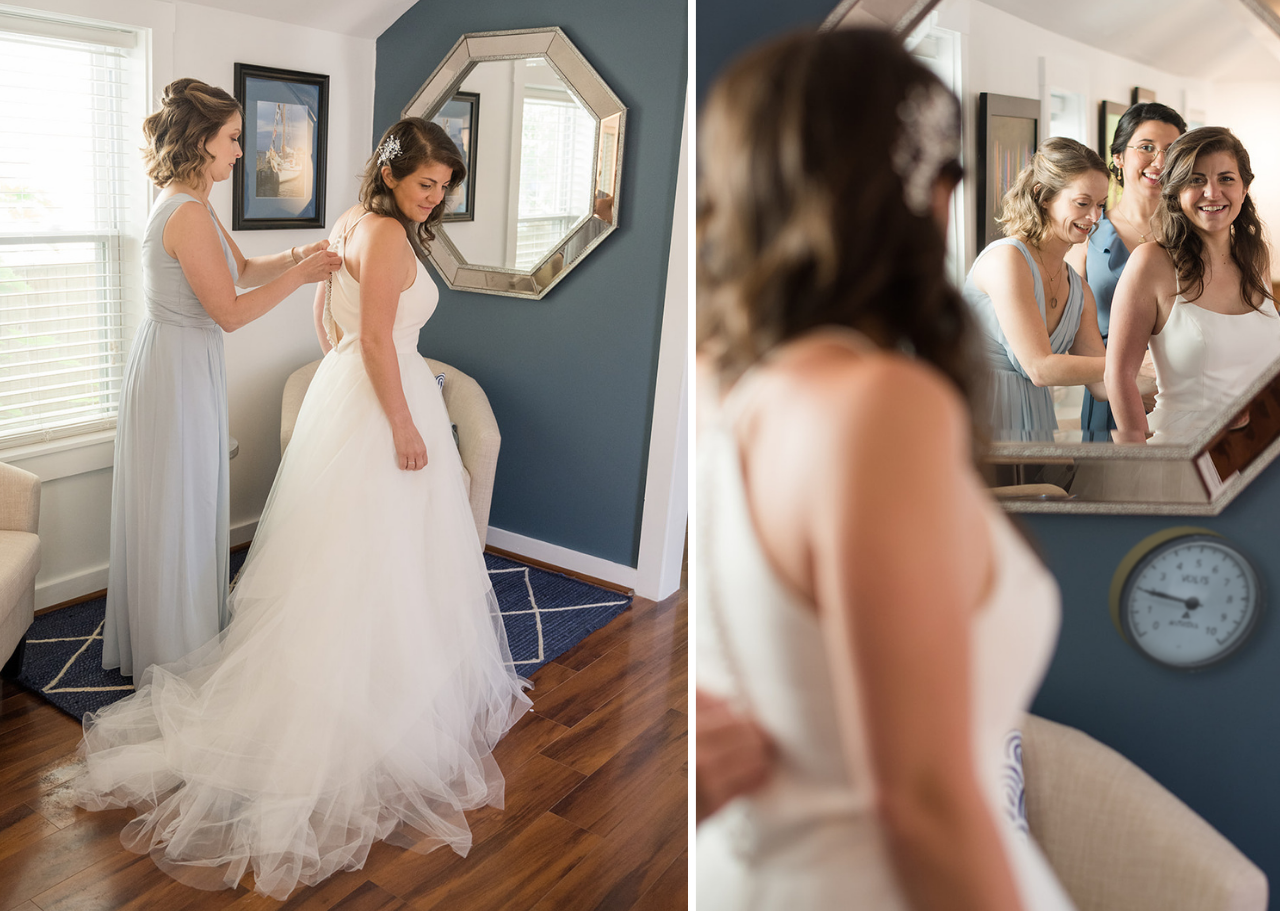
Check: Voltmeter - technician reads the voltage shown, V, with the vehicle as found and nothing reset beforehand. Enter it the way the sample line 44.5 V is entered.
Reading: 2 V
